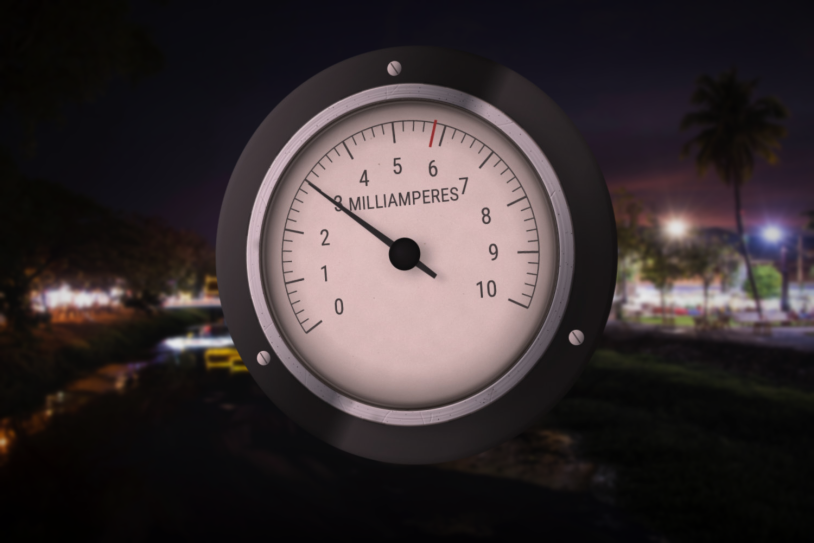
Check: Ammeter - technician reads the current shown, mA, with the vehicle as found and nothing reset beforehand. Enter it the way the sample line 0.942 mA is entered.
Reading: 3 mA
